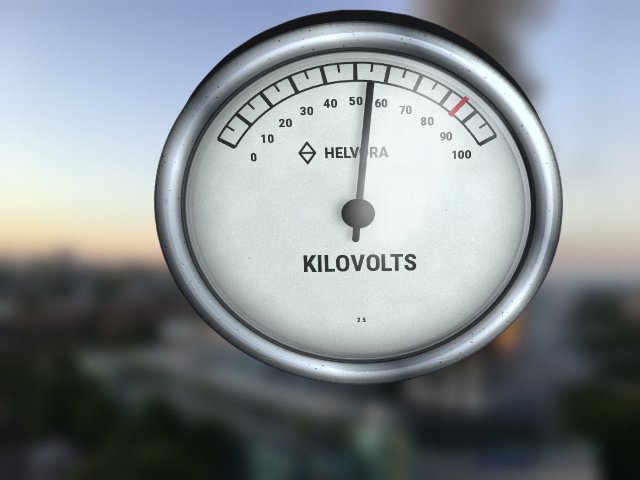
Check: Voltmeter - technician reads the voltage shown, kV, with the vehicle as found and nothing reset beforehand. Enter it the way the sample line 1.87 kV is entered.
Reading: 55 kV
